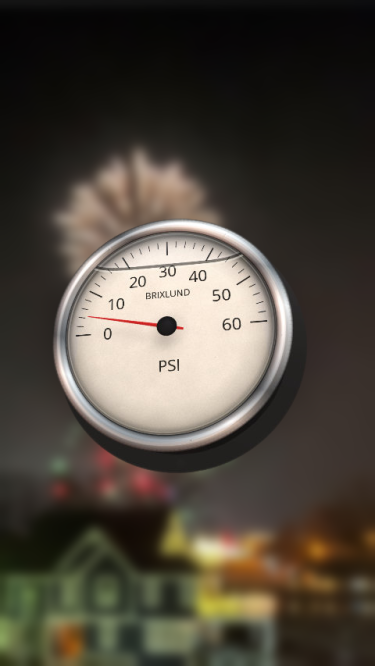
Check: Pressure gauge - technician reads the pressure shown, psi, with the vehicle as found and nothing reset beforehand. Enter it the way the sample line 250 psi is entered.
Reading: 4 psi
